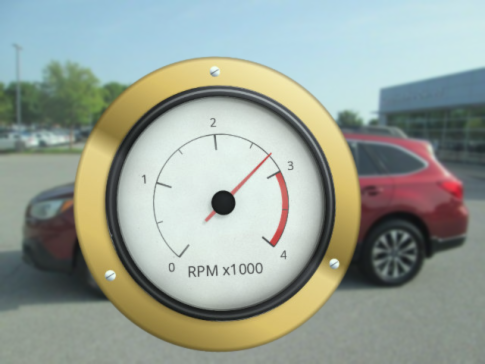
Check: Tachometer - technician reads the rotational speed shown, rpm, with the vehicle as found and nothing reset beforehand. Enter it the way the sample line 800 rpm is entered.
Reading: 2750 rpm
